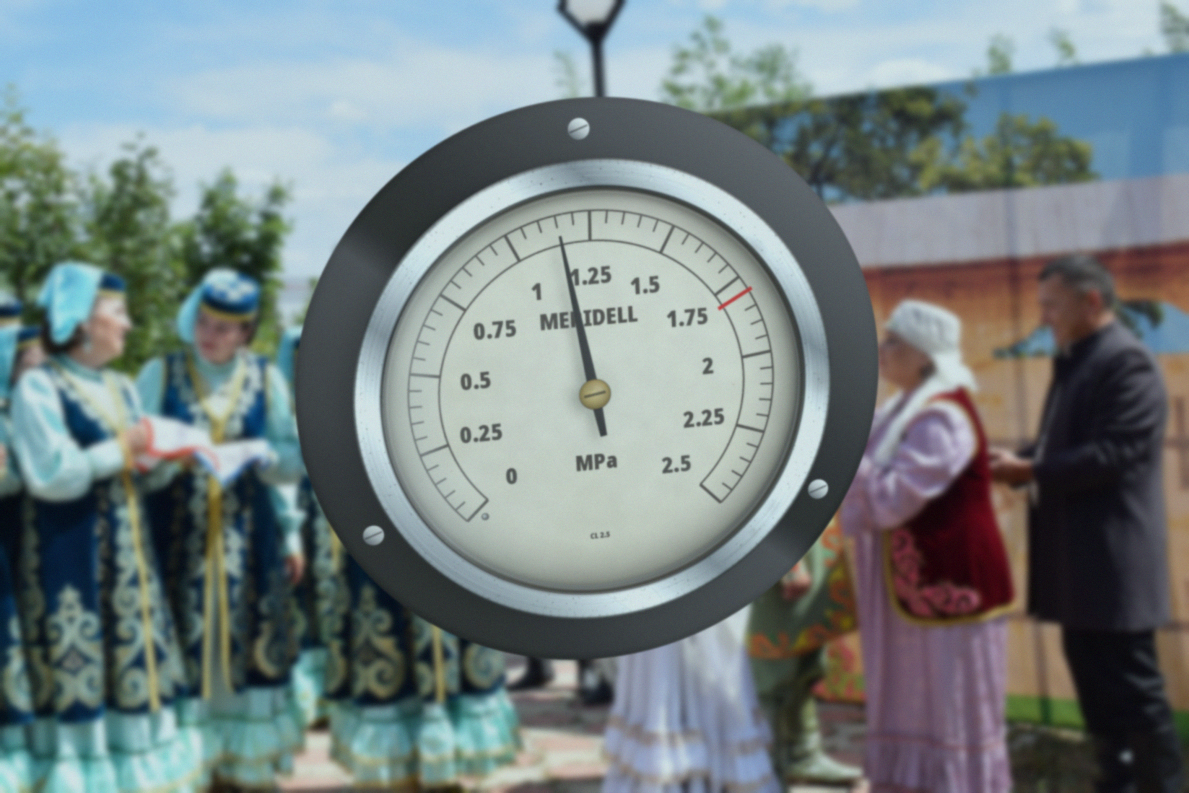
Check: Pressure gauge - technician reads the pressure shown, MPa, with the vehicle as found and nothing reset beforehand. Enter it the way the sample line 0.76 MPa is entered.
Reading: 1.15 MPa
